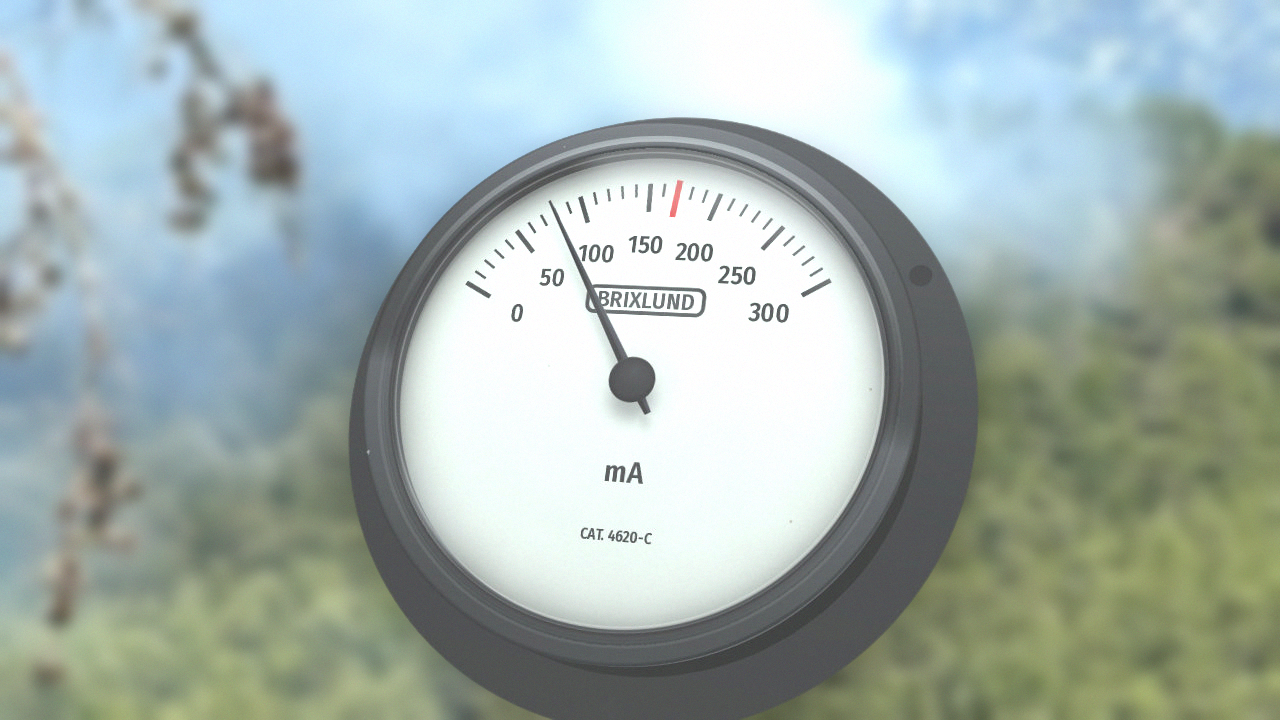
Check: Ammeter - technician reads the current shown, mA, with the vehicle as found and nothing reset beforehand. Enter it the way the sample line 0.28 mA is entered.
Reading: 80 mA
